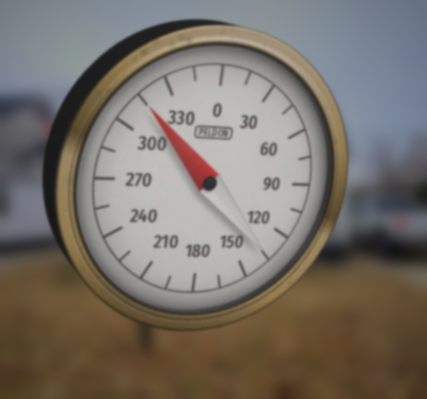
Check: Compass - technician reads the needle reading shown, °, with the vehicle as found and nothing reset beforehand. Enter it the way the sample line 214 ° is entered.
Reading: 315 °
